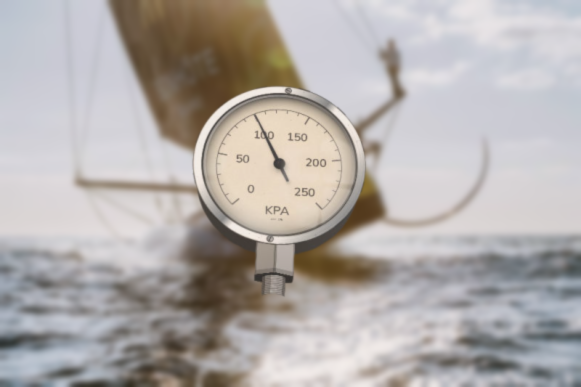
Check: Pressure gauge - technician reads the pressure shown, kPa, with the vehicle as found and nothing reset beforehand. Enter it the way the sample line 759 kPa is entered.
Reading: 100 kPa
